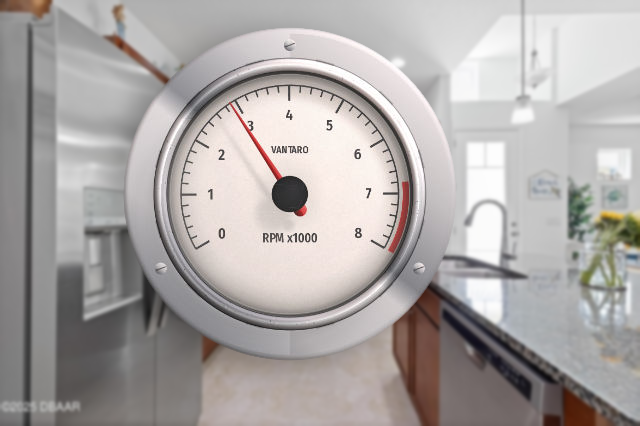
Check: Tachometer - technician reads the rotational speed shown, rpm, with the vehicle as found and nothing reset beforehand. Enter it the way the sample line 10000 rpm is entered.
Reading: 2900 rpm
